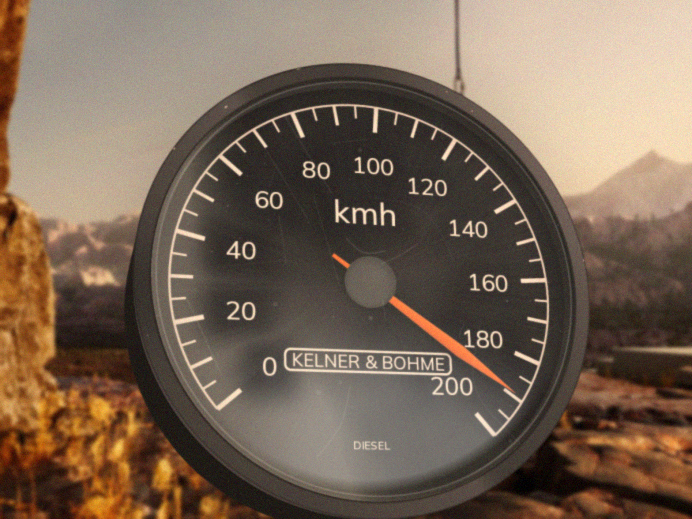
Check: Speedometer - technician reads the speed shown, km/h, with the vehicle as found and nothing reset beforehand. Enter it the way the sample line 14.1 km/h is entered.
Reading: 190 km/h
